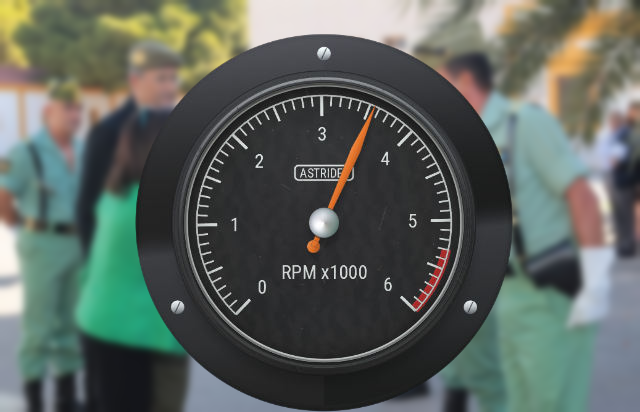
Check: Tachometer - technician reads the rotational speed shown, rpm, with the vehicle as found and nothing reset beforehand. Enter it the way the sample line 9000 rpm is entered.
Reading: 3550 rpm
